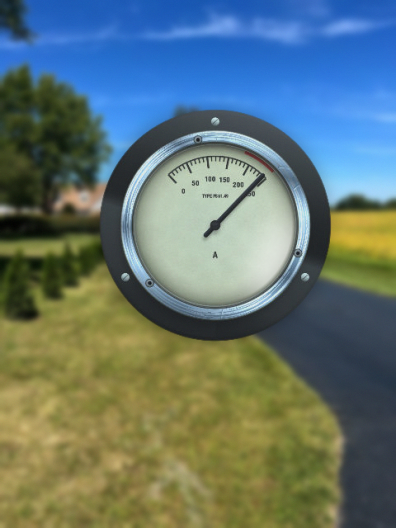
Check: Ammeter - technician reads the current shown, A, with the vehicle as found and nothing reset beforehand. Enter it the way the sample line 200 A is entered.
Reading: 240 A
